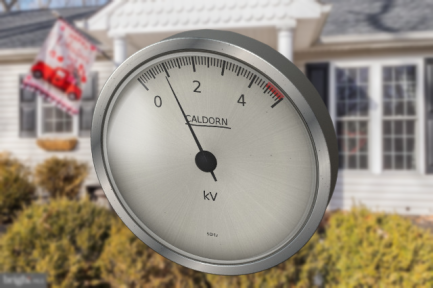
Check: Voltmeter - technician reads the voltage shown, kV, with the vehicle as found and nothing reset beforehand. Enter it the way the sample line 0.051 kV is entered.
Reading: 1 kV
